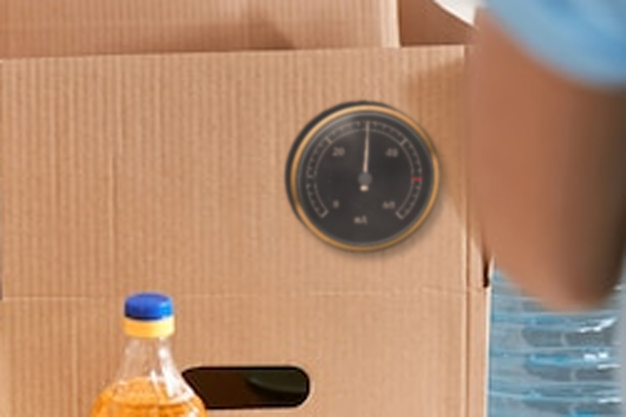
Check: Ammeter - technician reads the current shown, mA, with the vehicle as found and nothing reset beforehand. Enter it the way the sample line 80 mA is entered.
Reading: 30 mA
